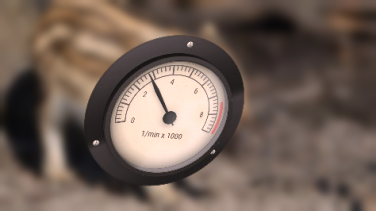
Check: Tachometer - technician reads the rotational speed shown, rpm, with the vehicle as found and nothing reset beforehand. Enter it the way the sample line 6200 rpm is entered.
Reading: 2800 rpm
